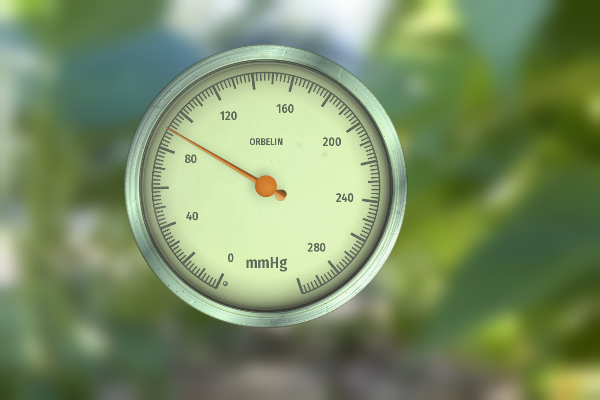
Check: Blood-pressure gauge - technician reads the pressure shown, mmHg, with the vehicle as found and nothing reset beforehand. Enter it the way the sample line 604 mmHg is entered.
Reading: 90 mmHg
